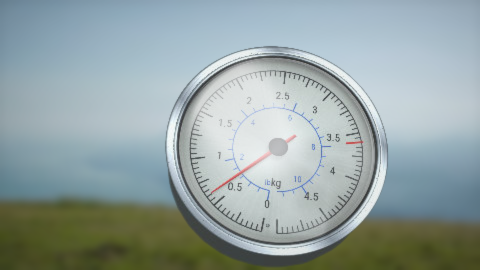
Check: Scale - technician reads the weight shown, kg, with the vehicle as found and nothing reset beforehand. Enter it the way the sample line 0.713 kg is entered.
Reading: 0.6 kg
